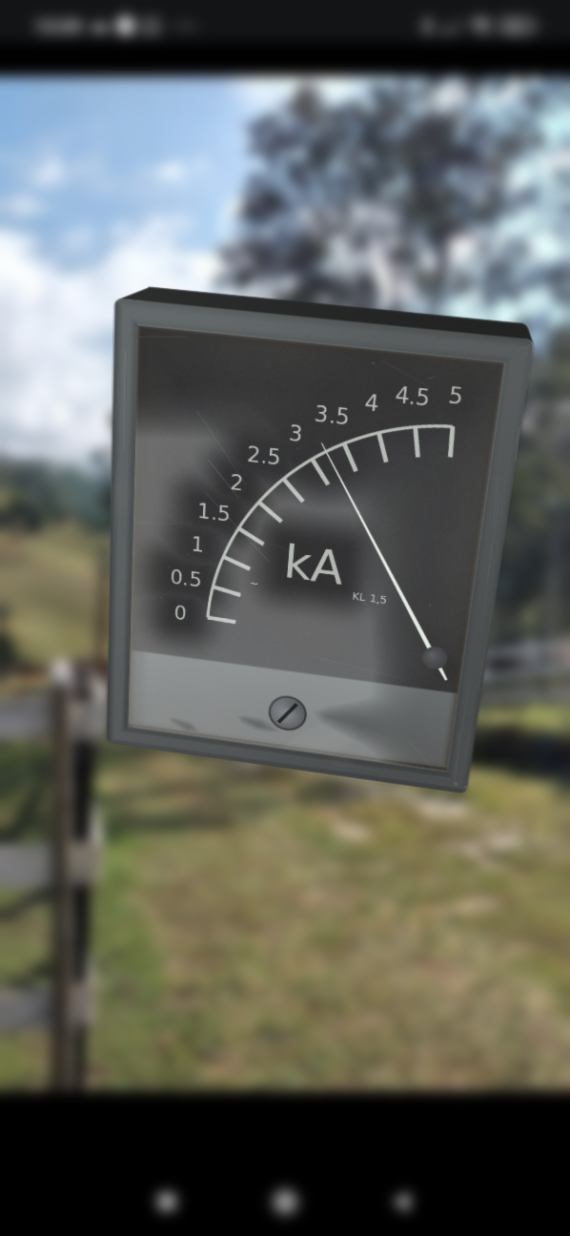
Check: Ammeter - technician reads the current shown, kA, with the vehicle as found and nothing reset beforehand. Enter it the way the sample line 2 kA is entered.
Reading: 3.25 kA
